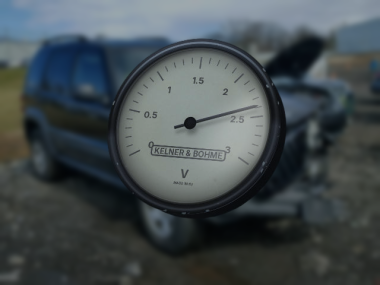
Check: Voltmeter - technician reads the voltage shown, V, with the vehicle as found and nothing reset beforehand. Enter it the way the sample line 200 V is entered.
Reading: 2.4 V
